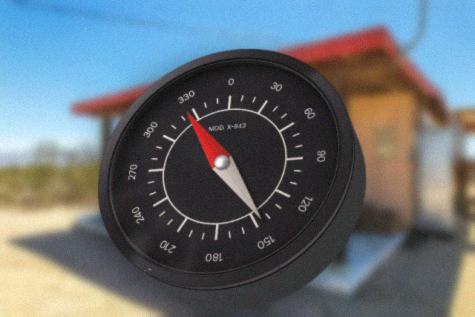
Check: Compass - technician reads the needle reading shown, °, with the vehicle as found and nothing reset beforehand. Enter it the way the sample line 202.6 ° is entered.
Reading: 325 °
